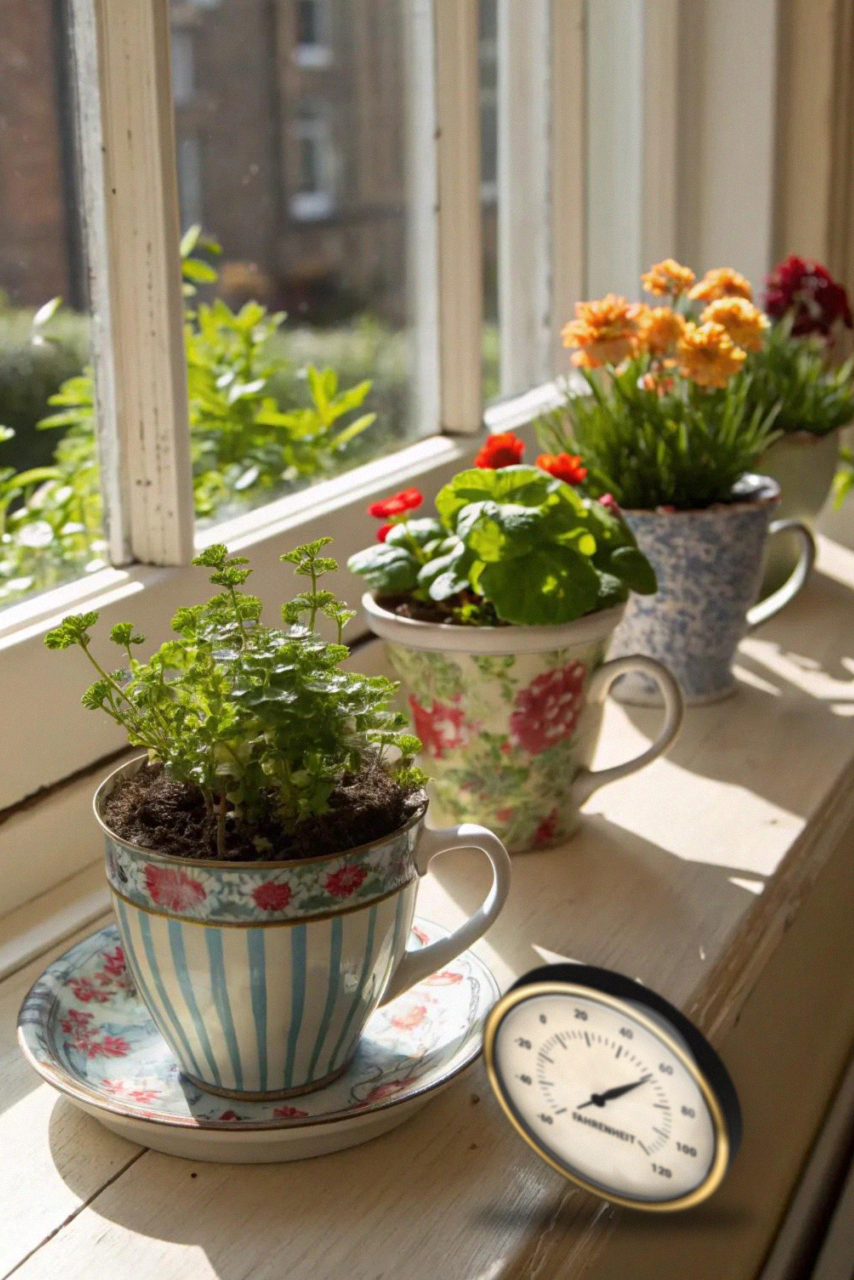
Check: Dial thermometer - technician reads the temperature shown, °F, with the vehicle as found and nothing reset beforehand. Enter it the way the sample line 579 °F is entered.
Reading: 60 °F
